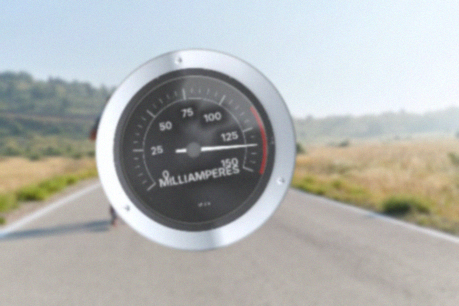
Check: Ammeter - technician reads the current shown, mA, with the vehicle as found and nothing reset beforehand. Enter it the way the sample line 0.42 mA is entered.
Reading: 135 mA
